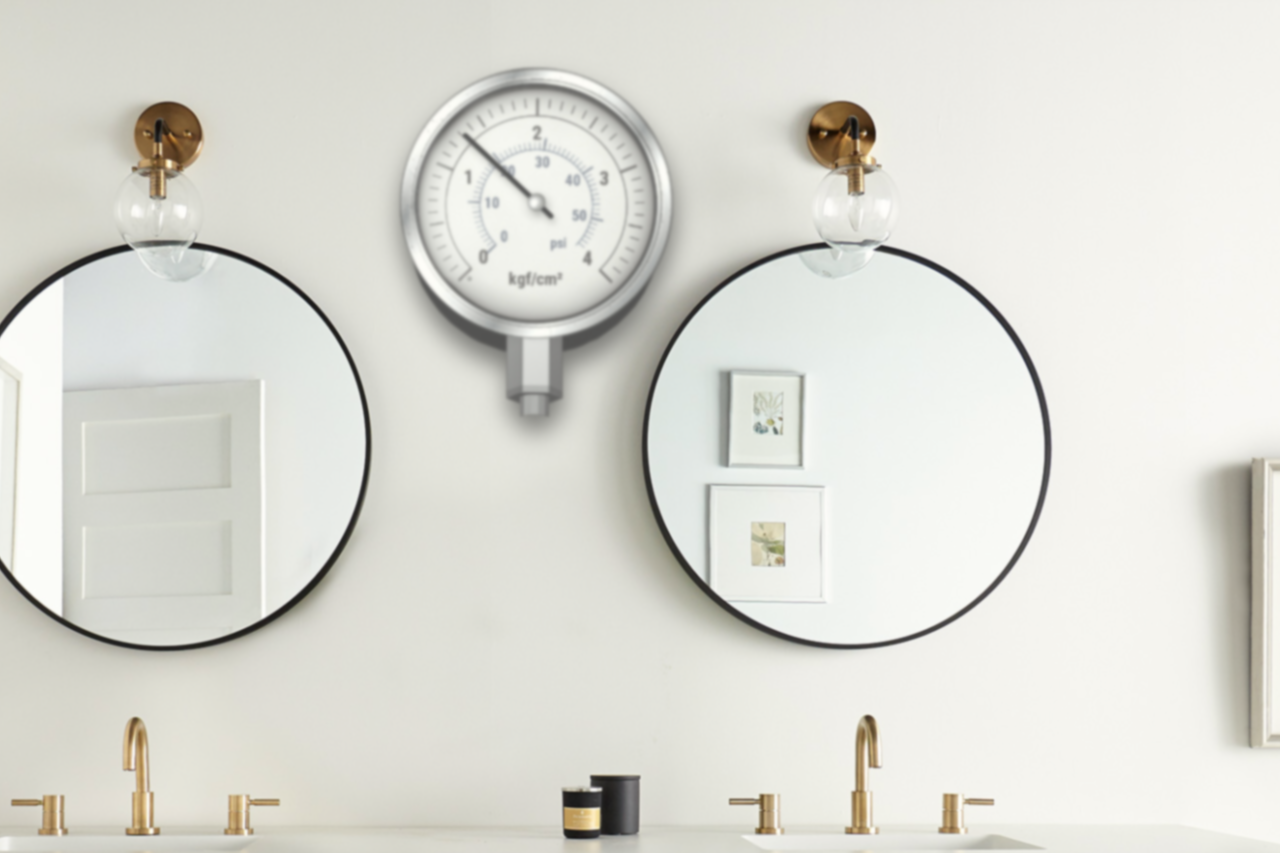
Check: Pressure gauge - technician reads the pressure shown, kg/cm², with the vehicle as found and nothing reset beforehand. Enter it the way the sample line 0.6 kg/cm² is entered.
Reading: 1.3 kg/cm²
